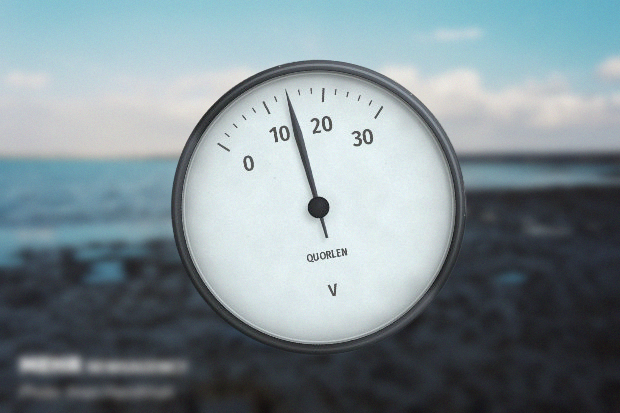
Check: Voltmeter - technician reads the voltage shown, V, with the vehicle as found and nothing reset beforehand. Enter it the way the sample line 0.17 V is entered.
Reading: 14 V
